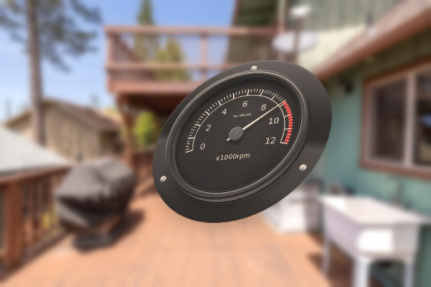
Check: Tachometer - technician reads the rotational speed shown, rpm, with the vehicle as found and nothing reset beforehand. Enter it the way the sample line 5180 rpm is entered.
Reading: 9000 rpm
